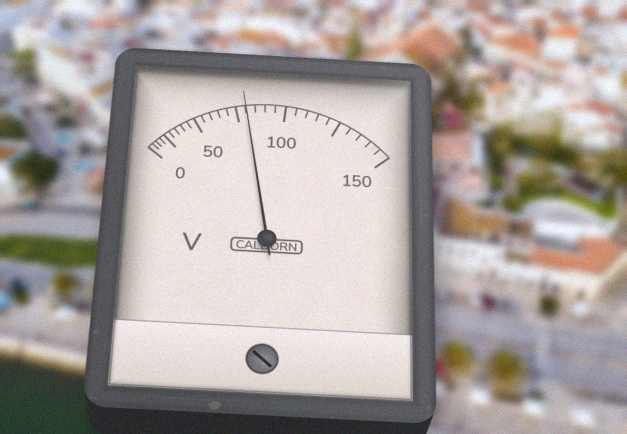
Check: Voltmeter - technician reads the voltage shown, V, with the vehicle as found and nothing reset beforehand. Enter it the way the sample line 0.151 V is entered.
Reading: 80 V
